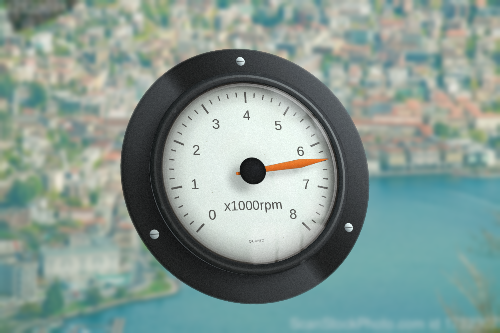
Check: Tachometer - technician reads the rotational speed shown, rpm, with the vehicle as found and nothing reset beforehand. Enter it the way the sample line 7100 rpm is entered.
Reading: 6400 rpm
